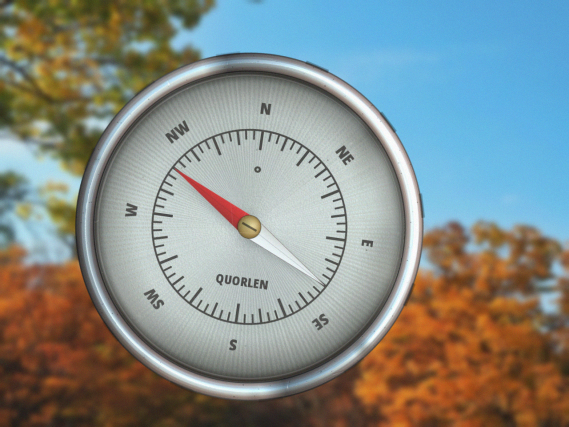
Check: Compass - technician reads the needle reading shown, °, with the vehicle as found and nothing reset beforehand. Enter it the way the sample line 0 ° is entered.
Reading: 300 °
